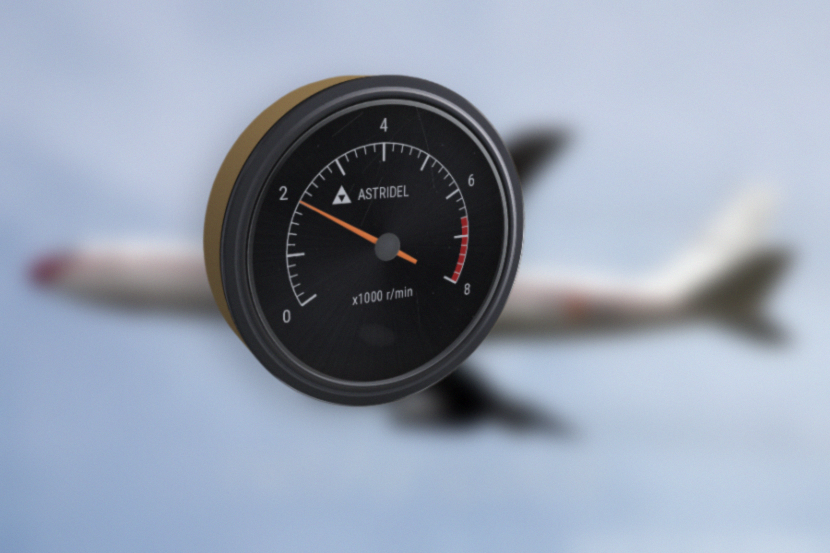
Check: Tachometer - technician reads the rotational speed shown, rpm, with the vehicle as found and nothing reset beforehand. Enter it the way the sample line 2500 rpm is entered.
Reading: 2000 rpm
